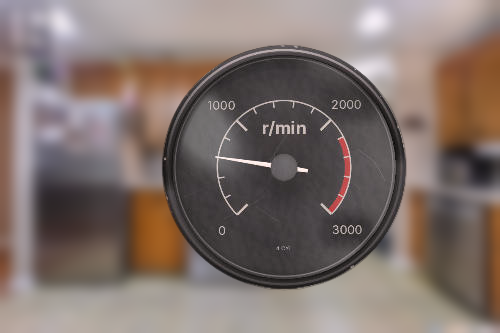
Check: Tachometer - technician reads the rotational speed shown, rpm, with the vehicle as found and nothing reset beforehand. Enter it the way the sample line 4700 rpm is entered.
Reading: 600 rpm
